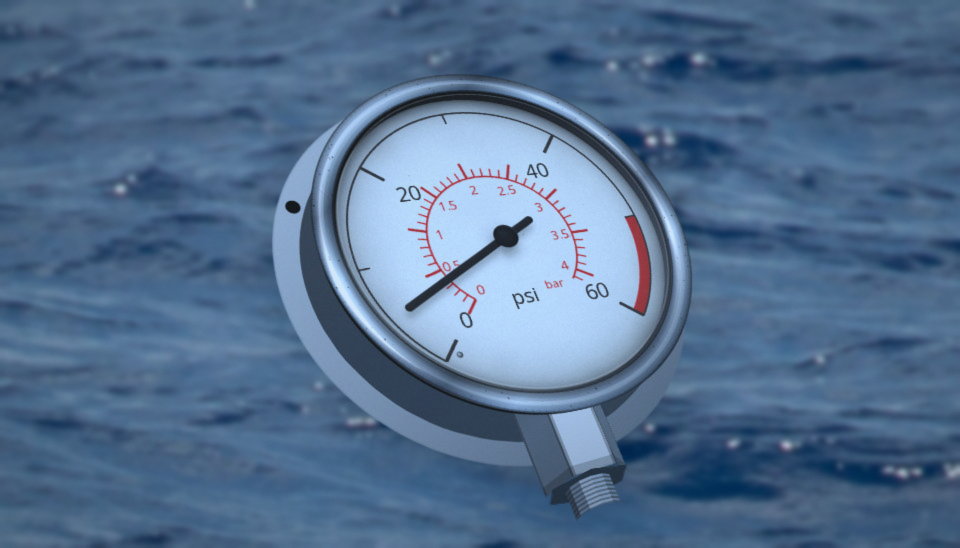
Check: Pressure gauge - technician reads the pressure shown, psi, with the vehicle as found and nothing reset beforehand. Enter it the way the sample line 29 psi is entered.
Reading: 5 psi
